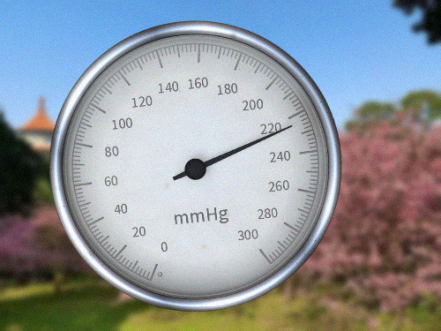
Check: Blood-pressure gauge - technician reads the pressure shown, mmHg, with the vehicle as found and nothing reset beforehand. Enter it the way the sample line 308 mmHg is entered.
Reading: 224 mmHg
